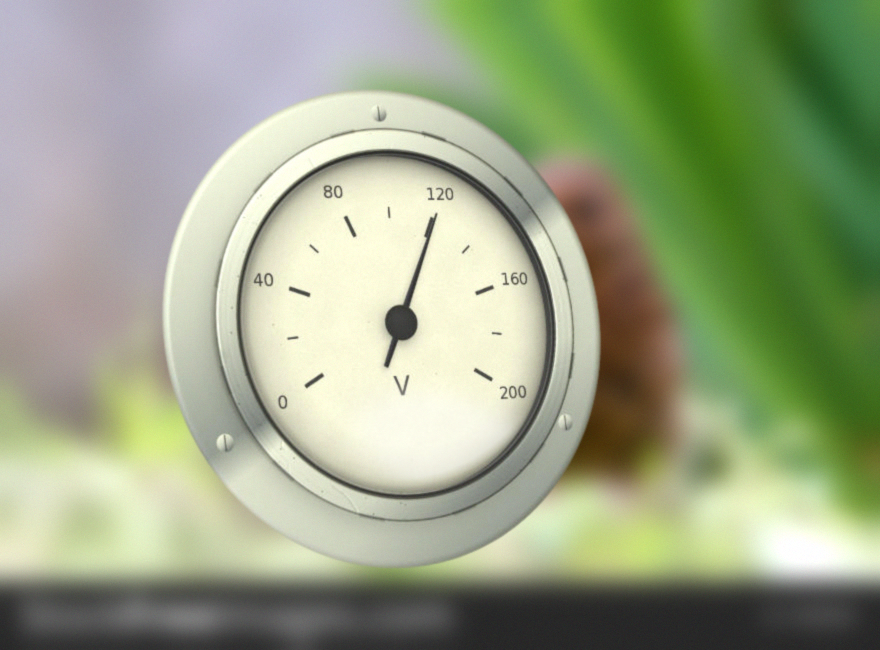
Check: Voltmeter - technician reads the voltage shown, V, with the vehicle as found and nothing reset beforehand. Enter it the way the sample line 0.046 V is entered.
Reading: 120 V
